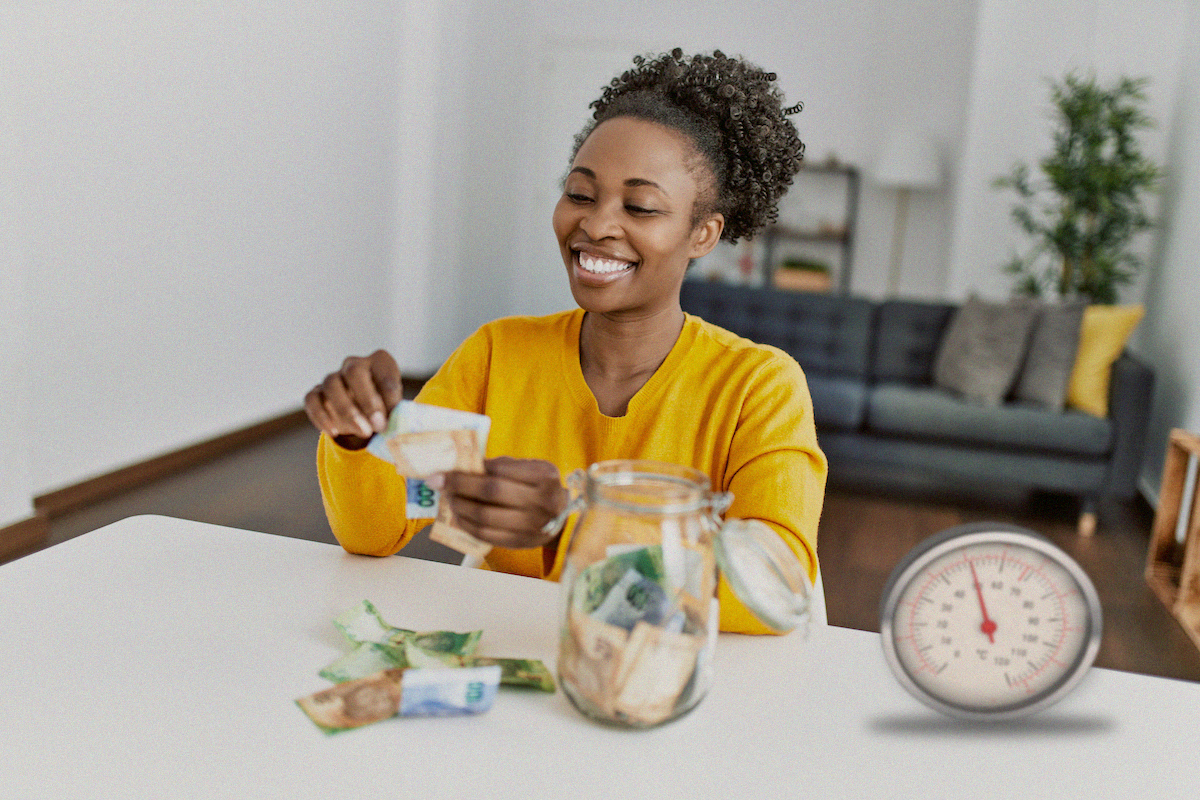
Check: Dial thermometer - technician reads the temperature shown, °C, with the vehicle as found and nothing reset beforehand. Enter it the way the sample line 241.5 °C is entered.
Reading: 50 °C
